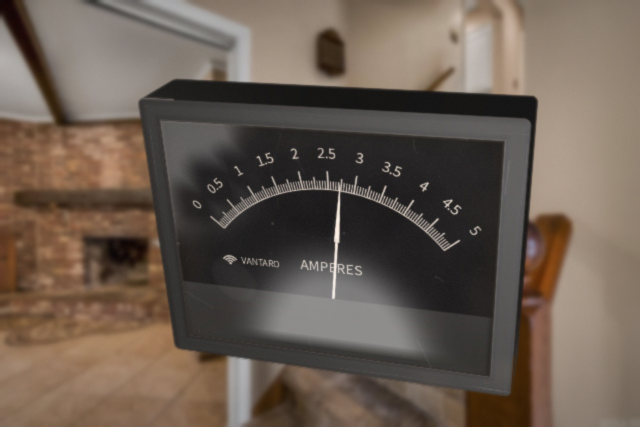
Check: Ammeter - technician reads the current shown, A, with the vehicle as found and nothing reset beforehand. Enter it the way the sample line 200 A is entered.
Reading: 2.75 A
